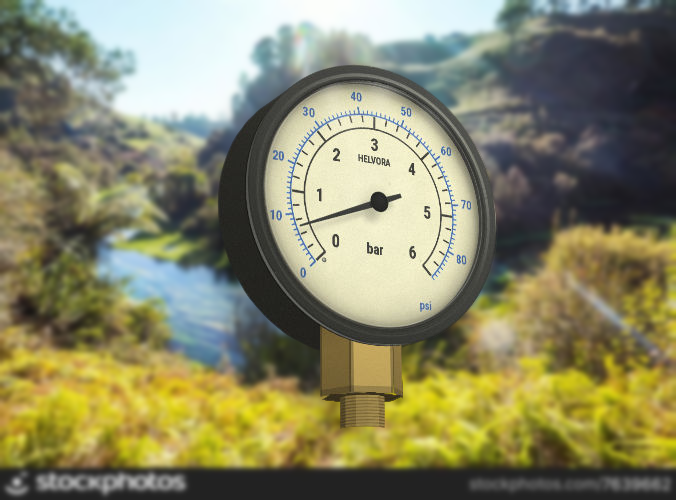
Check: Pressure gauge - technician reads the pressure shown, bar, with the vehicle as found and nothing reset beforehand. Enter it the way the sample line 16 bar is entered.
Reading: 0.5 bar
